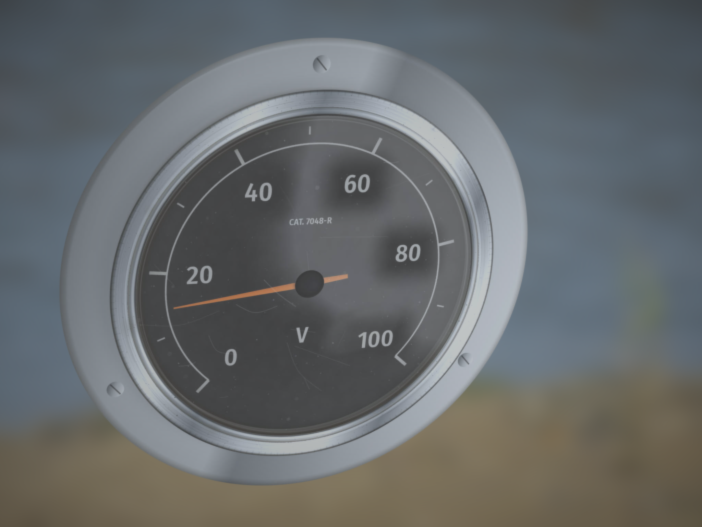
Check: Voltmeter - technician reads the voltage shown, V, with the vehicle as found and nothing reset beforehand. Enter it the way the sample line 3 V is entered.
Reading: 15 V
